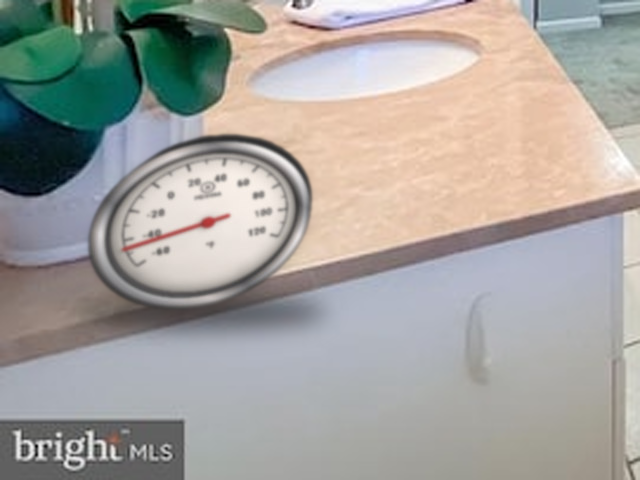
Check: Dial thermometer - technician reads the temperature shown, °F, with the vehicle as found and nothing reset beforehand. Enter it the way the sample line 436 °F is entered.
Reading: -45 °F
